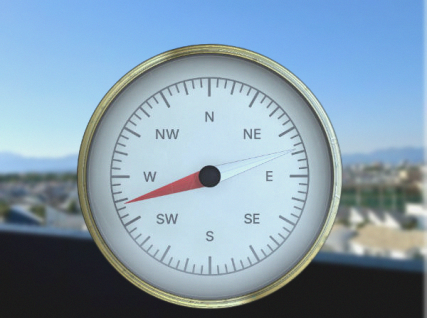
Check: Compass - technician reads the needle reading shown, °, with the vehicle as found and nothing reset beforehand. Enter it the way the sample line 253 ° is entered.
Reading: 252.5 °
